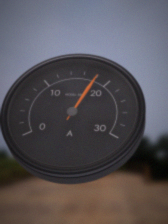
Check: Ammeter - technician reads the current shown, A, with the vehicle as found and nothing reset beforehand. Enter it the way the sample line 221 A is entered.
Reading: 18 A
